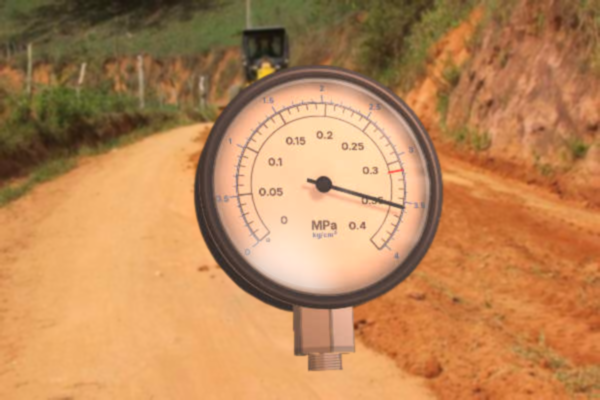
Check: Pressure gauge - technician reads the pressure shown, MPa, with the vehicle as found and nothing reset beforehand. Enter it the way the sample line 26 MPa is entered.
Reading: 0.35 MPa
